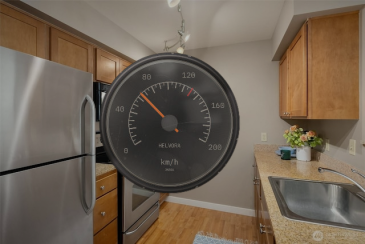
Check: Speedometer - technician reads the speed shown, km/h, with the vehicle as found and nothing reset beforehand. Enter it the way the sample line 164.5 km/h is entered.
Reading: 65 km/h
